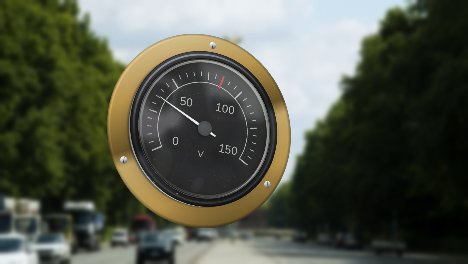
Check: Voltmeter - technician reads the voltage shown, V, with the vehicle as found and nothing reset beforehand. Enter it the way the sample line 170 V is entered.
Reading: 35 V
